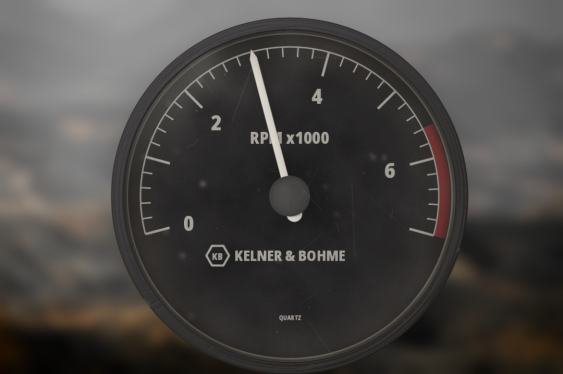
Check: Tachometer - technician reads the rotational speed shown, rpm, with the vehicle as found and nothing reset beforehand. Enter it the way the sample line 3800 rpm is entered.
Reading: 3000 rpm
